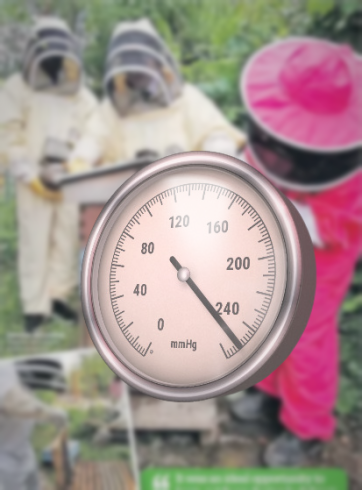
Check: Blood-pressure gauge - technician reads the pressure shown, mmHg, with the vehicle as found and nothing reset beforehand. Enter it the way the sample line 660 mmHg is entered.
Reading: 250 mmHg
